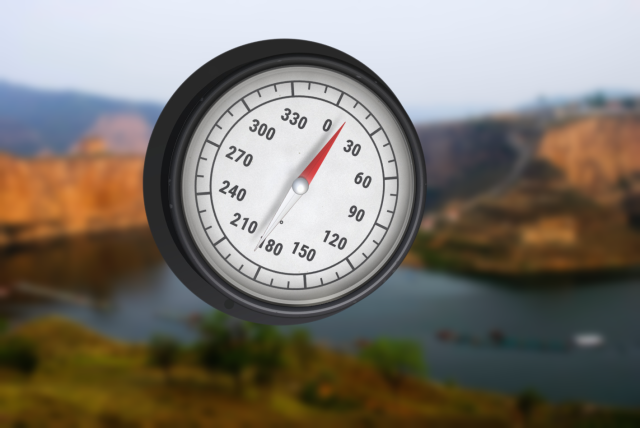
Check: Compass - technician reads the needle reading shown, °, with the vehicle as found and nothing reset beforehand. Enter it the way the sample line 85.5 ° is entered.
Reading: 10 °
